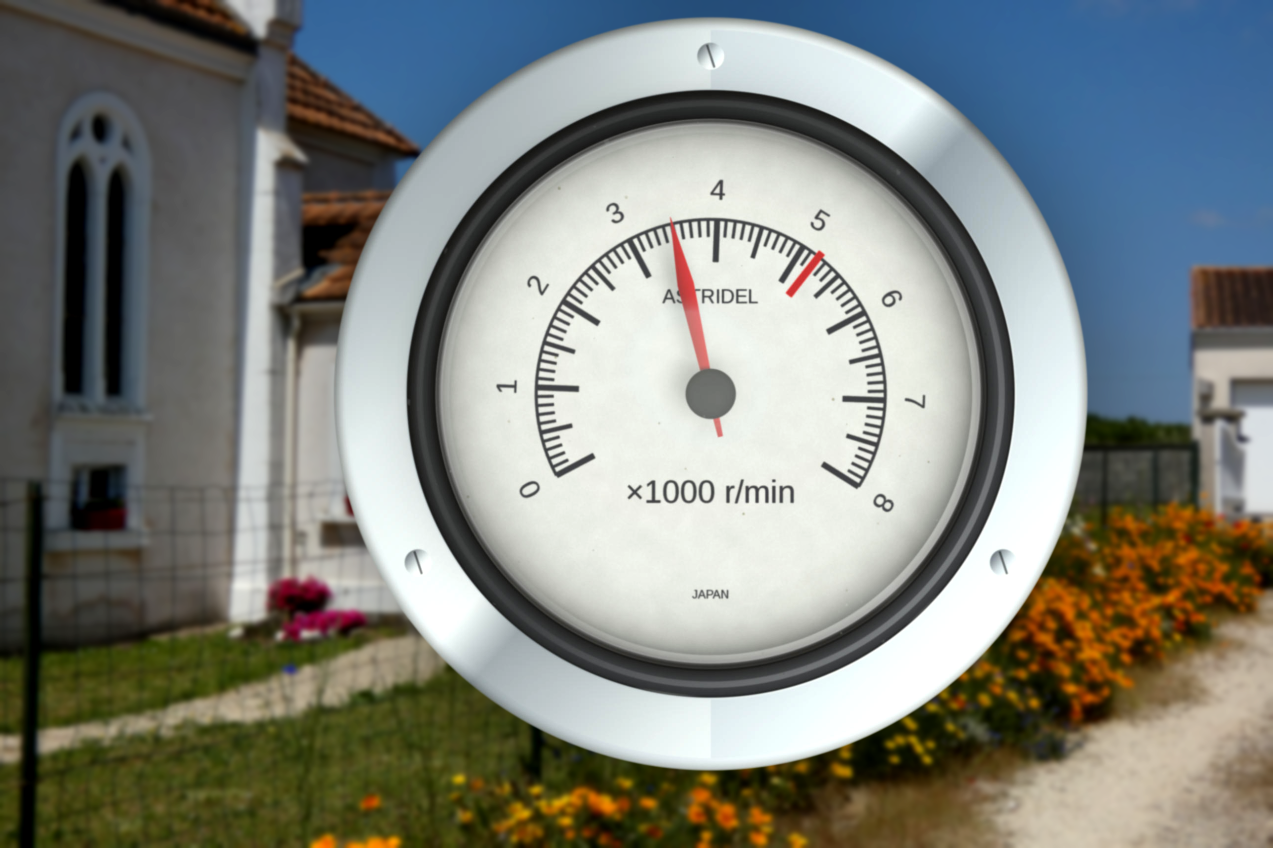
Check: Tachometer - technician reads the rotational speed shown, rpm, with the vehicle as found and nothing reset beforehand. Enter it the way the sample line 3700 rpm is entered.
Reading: 3500 rpm
